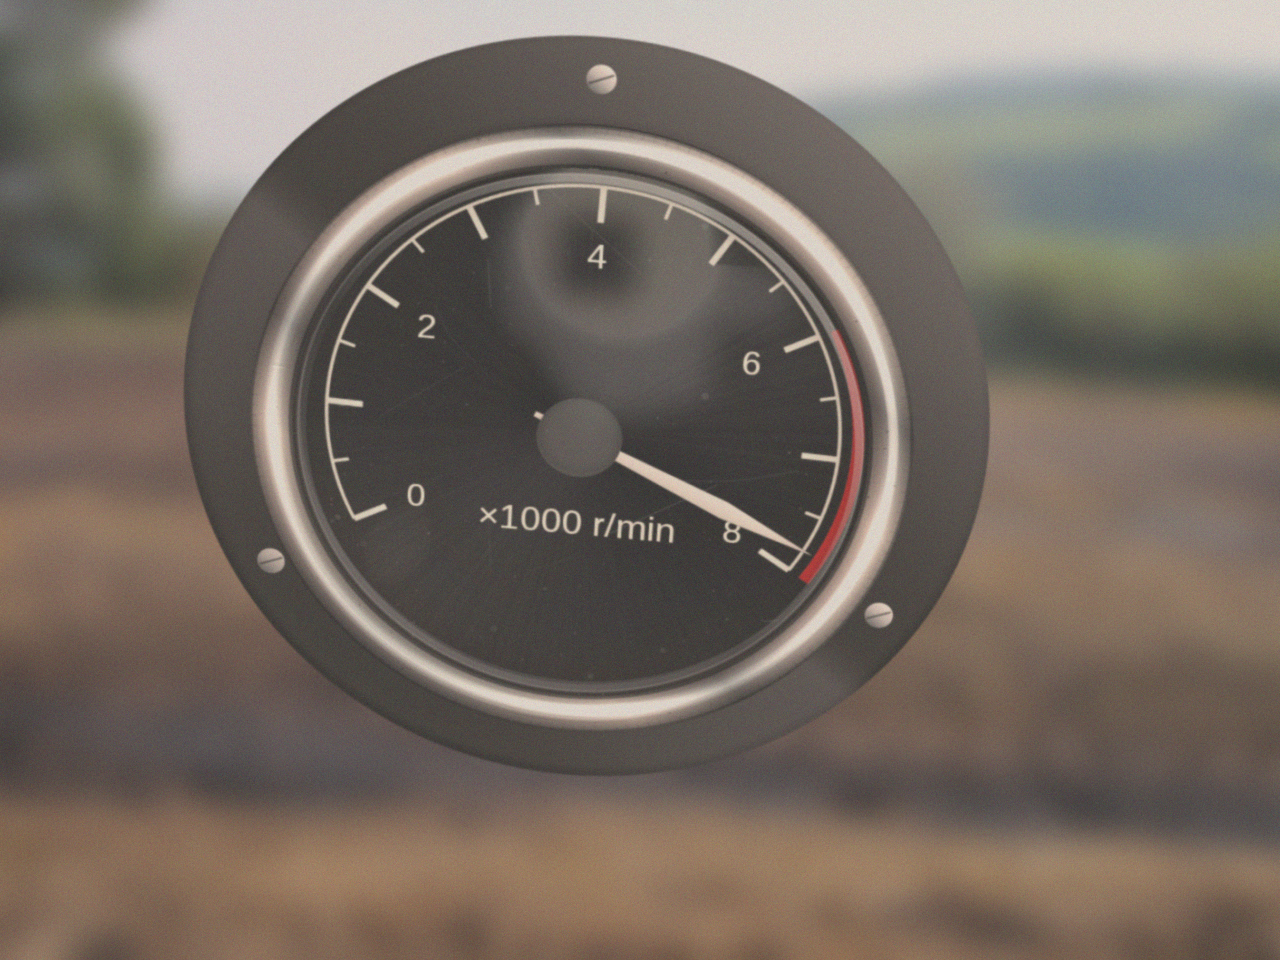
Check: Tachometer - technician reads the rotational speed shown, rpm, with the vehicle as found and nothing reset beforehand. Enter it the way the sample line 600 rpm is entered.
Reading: 7750 rpm
